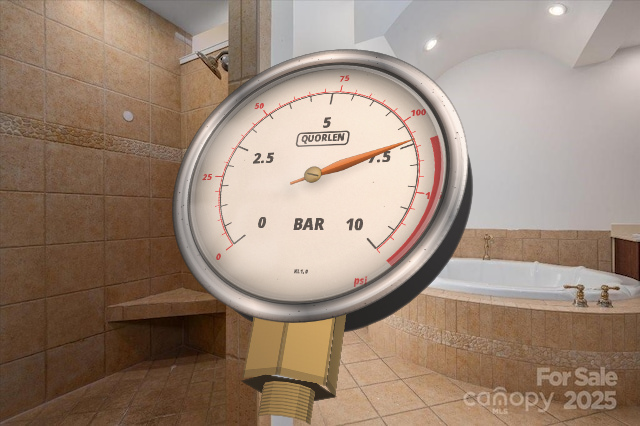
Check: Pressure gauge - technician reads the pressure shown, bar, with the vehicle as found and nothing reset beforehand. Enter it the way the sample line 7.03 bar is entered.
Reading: 7.5 bar
